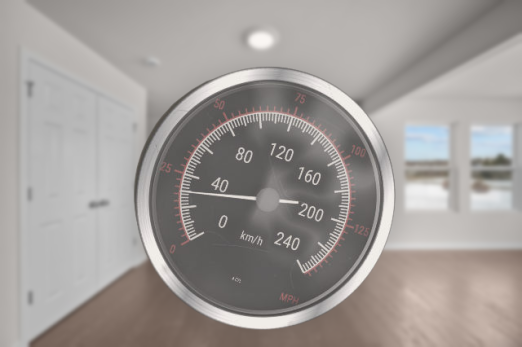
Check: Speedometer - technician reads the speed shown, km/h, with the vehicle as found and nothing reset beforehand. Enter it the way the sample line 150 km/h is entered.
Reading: 30 km/h
